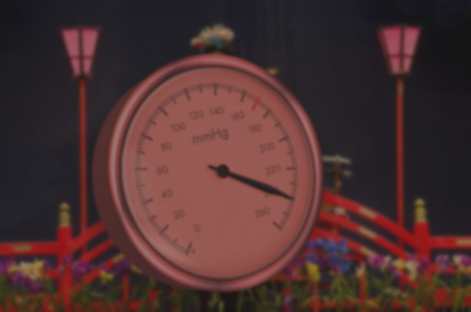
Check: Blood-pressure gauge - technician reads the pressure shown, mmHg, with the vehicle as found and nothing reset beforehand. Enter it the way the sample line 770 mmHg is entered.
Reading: 240 mmHg
